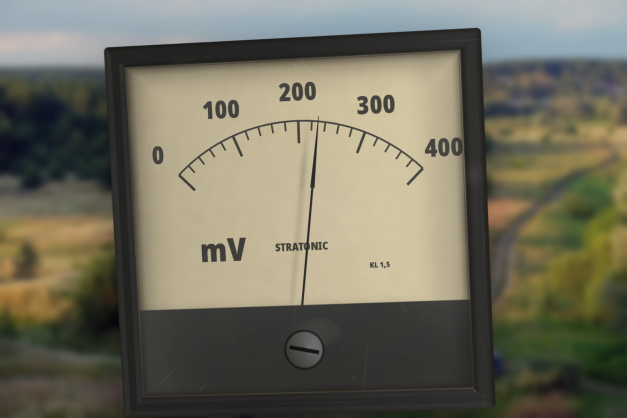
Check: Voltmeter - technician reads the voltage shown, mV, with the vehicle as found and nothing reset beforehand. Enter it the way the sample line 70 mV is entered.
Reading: 230 mV
